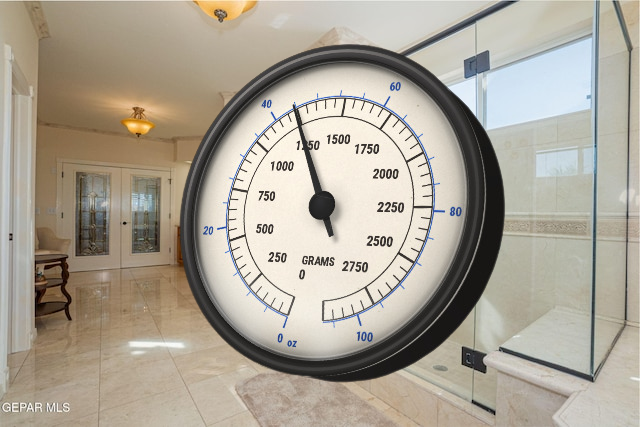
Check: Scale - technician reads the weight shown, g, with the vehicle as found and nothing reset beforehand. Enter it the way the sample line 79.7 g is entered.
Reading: 1250 g
